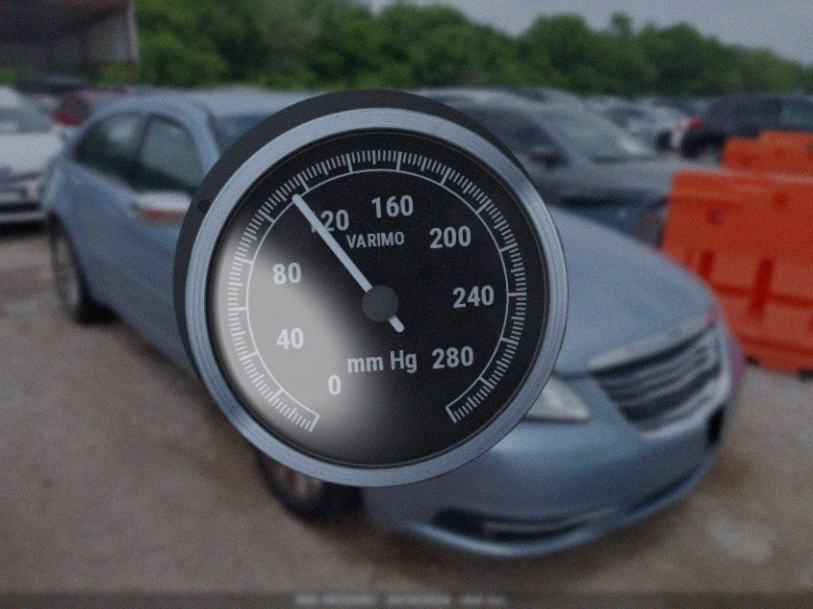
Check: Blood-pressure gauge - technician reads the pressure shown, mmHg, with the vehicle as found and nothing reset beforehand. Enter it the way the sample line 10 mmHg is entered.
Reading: 114 mmHg
